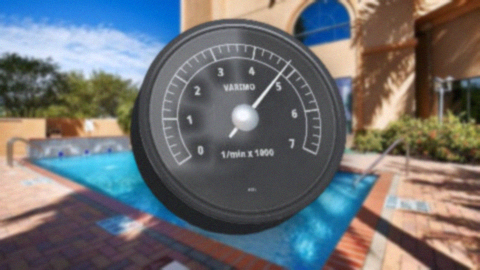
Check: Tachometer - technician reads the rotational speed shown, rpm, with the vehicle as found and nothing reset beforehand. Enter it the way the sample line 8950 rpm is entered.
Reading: 4800 rpm
